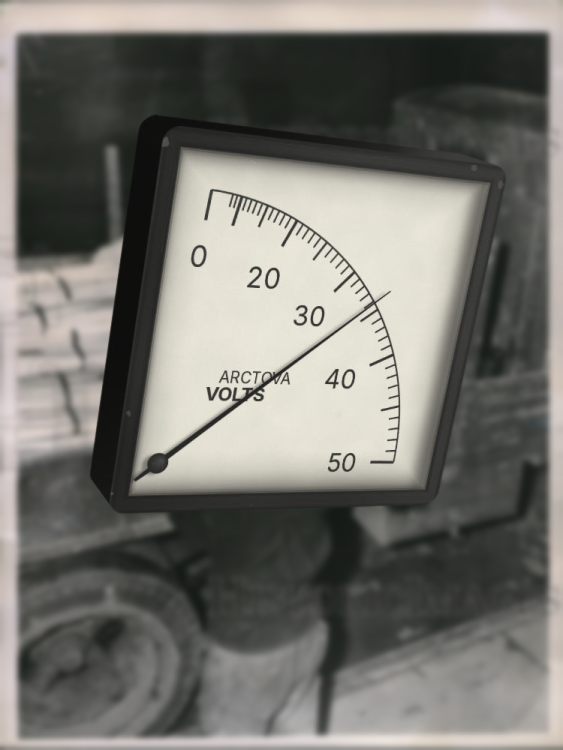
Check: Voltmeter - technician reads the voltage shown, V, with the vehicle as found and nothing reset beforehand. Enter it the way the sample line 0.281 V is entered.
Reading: 34 V
